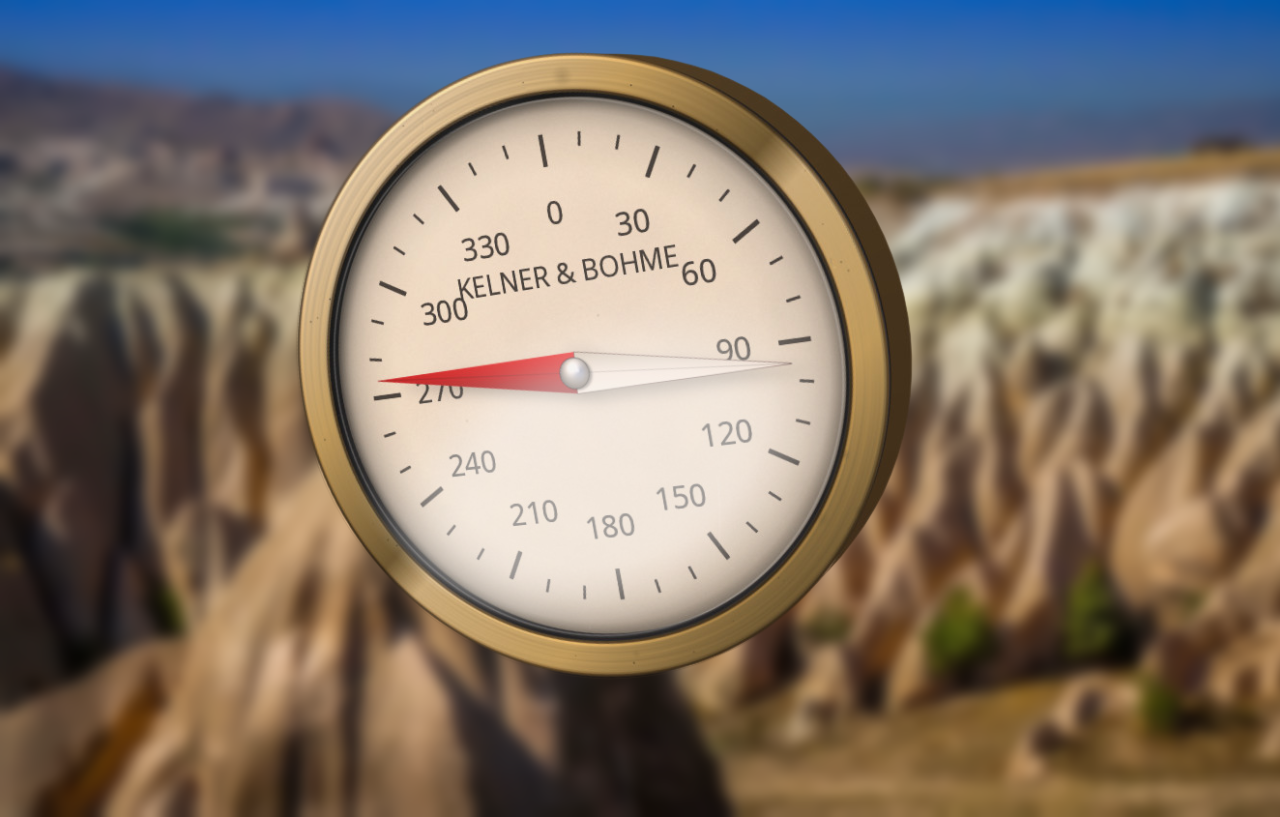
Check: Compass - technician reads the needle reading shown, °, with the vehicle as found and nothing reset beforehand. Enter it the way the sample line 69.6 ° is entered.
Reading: 275 °
